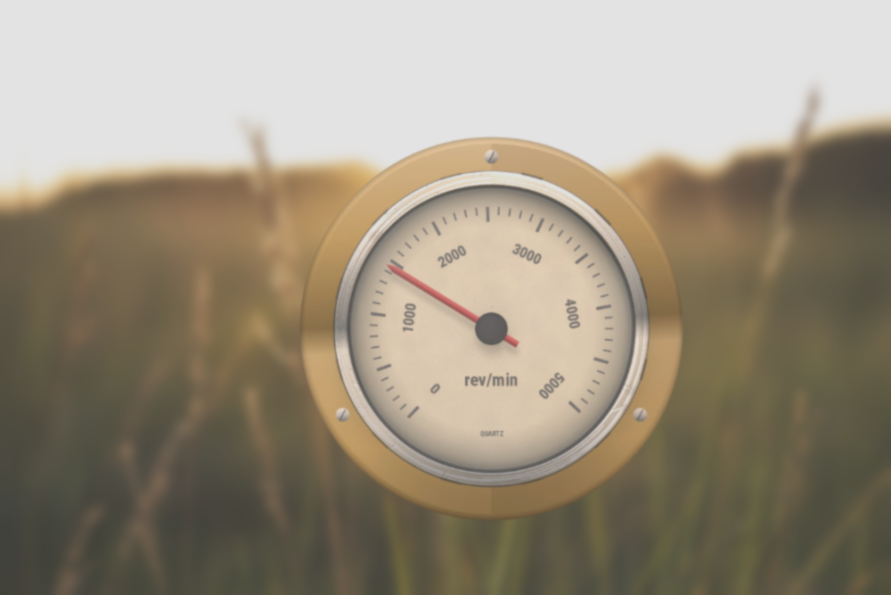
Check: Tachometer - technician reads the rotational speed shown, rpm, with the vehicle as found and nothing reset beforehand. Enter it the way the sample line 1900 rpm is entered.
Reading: 1450 rpm
